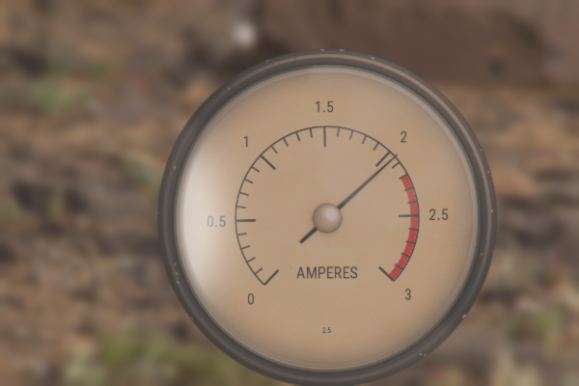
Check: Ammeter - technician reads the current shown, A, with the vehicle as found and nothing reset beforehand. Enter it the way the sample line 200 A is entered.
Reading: 2.05 A
